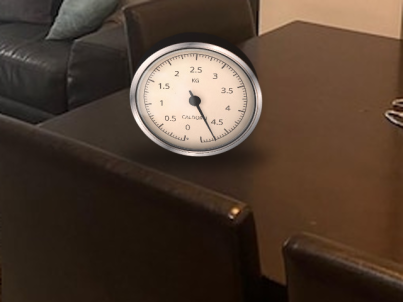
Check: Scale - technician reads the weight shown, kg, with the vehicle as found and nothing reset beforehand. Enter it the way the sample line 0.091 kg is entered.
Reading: 4.75 kg
